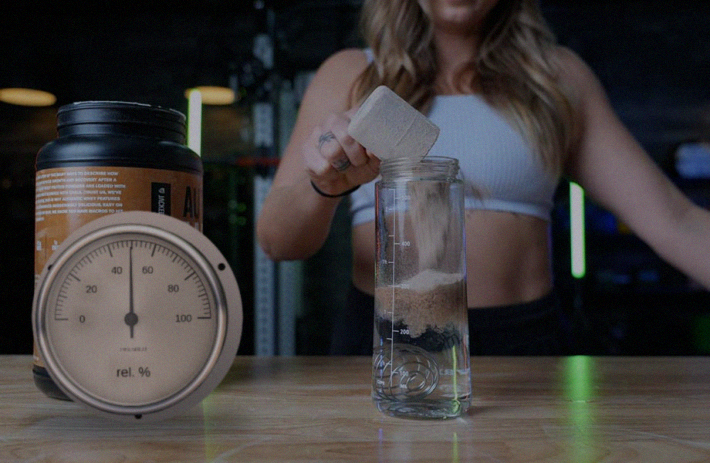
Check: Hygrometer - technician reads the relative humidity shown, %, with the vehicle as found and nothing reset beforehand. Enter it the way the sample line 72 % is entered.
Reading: 50 %
